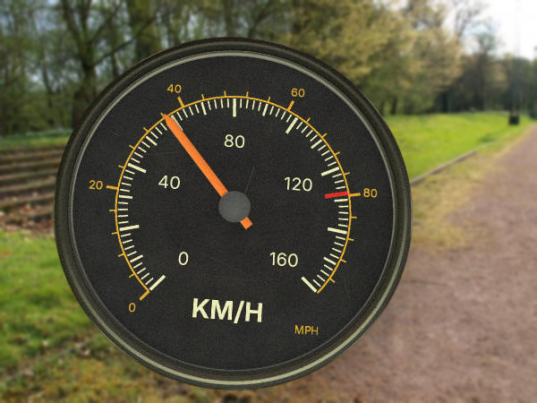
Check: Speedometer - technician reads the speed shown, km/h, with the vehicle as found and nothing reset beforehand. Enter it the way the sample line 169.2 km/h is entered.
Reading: 58 km/h
